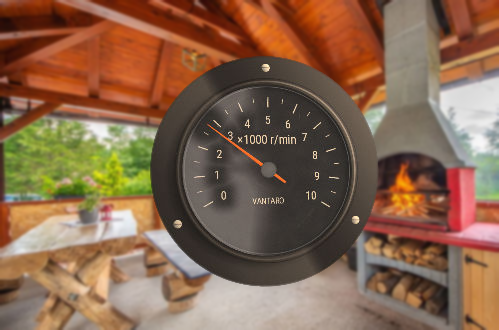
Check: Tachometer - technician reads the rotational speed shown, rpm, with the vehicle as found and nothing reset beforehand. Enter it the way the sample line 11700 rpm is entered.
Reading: 2750 rpm
